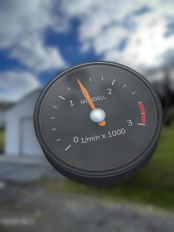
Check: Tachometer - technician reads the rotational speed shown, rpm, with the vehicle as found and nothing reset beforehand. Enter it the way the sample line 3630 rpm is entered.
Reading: 1400 rpm
